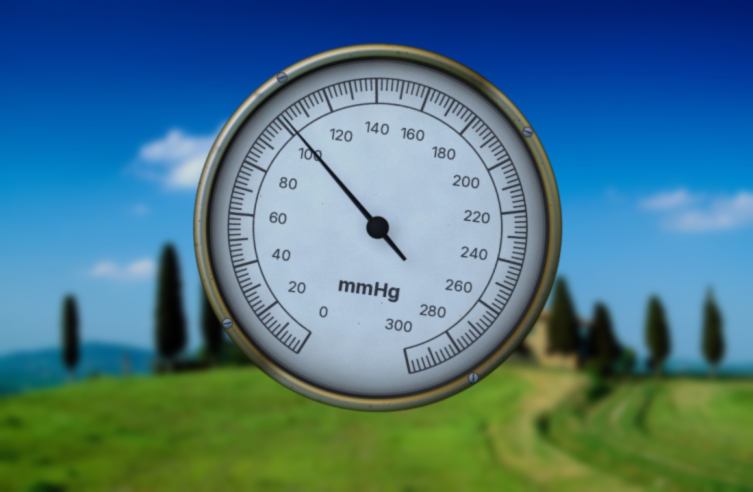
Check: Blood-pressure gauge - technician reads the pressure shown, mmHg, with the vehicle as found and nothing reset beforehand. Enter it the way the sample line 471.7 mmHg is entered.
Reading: 102 mmHg
